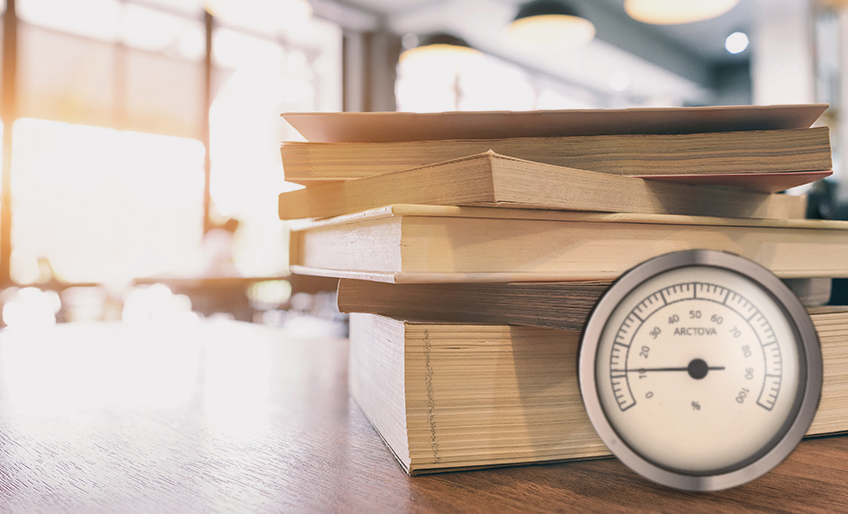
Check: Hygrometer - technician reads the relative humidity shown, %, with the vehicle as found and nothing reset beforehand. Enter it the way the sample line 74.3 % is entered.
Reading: 12 %
